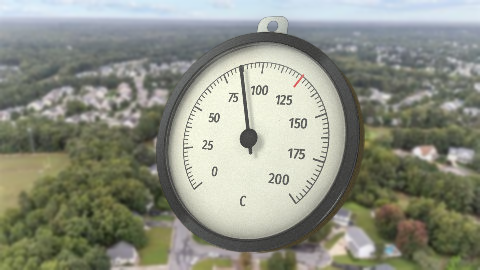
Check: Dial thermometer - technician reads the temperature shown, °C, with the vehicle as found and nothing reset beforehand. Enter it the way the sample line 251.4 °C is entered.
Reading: 87.5 °C
